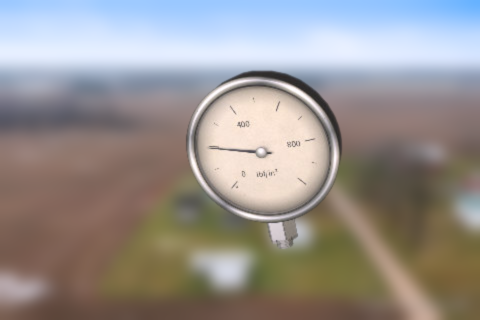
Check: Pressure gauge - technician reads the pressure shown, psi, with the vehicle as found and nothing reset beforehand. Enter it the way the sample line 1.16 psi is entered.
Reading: 200 psi
